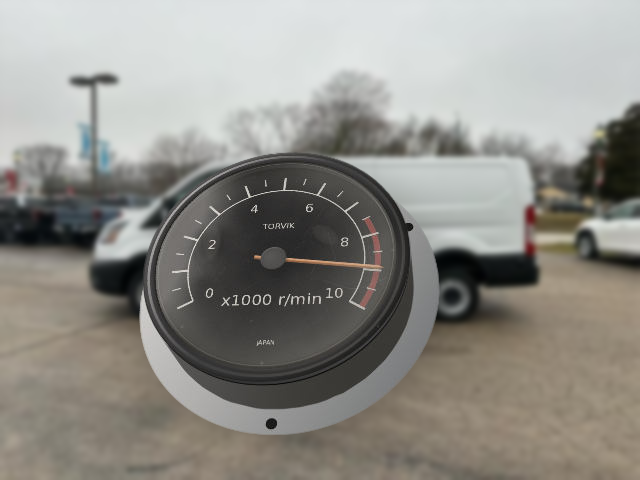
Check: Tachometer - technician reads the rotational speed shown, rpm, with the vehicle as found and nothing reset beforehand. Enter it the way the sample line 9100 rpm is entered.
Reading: 9000 rpm
